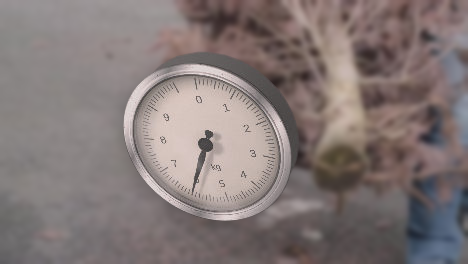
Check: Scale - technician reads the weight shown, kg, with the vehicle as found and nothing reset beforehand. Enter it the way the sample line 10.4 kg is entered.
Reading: 6 kg
